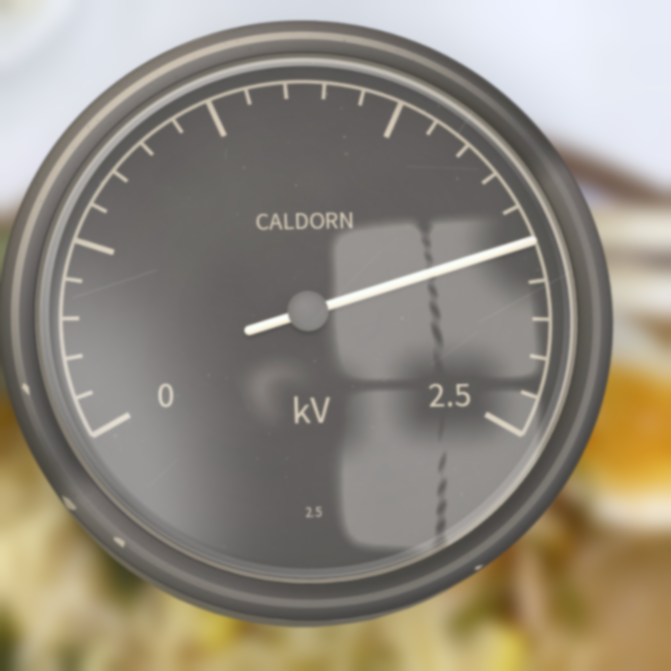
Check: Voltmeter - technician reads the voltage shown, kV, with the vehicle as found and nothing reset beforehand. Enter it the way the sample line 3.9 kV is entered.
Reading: 2 kV
